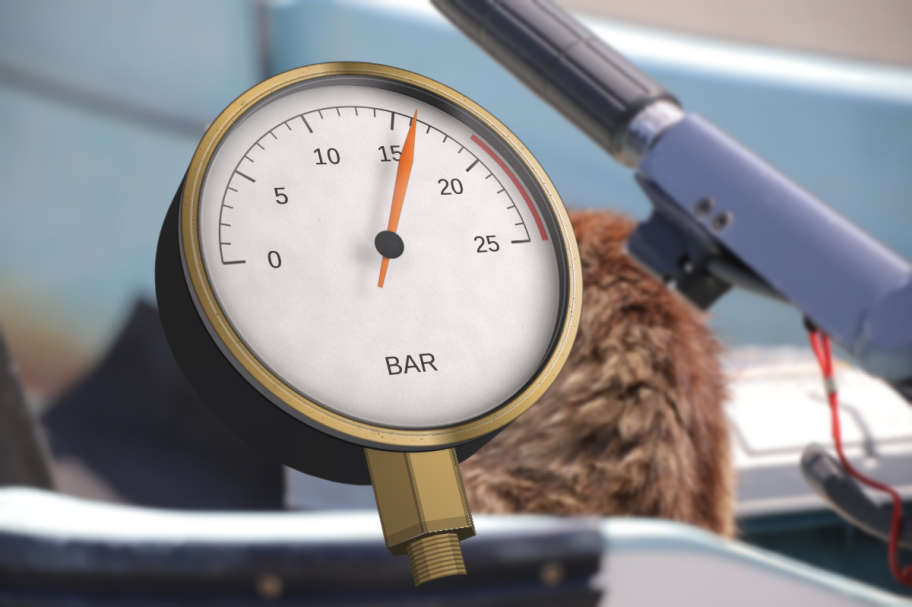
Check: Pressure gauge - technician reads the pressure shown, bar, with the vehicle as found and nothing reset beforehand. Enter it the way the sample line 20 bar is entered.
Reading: 16 bar
